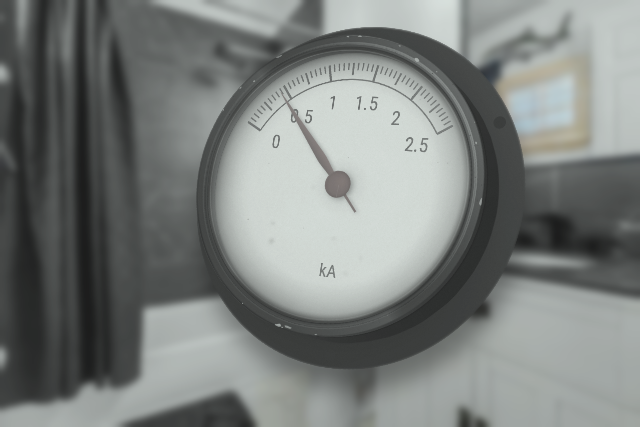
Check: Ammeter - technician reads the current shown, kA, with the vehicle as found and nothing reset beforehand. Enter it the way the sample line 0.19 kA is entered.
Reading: 0.45 kA
